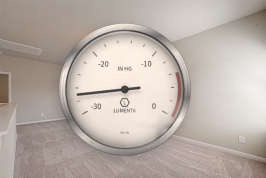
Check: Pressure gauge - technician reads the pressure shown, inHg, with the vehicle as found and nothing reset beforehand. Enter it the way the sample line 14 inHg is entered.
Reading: -27 inHg
